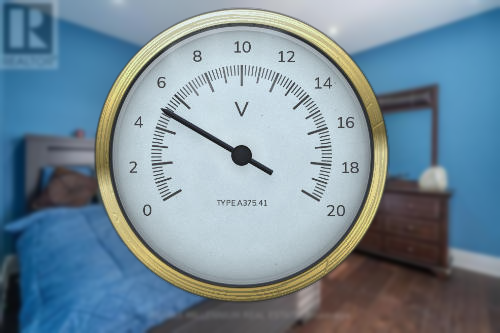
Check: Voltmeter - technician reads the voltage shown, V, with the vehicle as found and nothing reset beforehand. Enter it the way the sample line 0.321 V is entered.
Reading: 5 V
